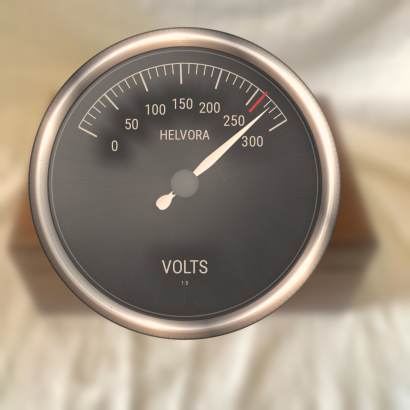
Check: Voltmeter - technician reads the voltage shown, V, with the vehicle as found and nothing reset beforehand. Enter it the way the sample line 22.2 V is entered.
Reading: 275 V
